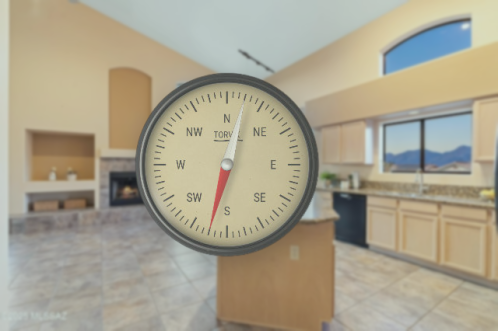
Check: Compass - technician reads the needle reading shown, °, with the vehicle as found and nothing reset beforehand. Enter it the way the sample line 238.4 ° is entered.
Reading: 195 °
